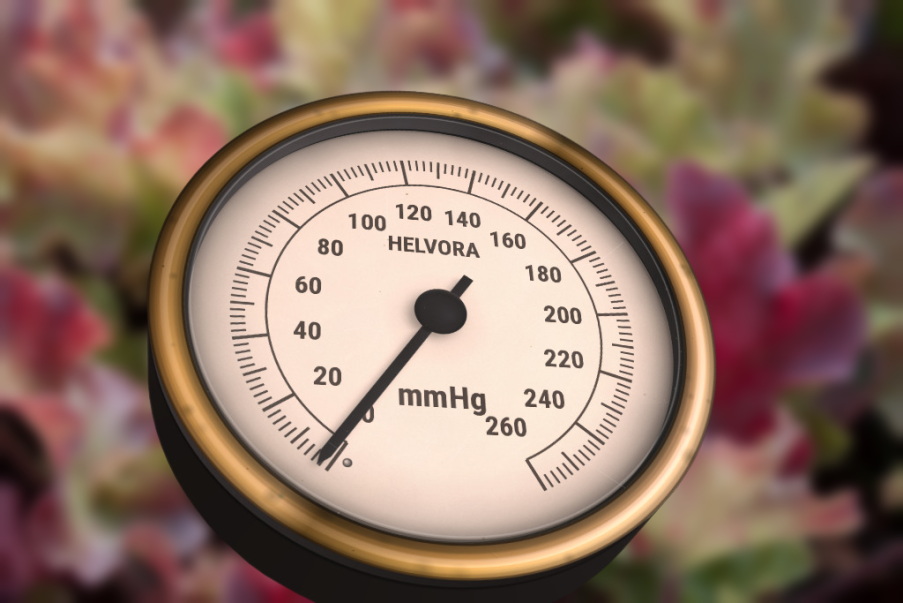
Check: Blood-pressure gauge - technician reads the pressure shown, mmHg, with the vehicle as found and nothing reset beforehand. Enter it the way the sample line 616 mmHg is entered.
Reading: 2 mmHg
